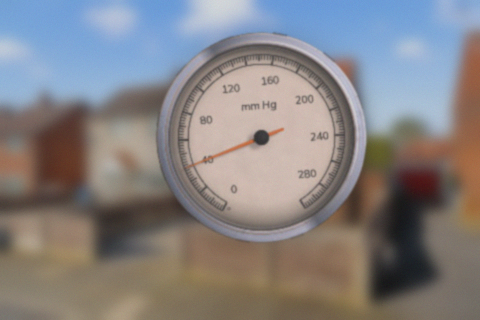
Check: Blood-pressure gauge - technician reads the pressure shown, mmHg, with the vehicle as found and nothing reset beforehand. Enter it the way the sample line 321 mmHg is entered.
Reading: 40 mmHg
